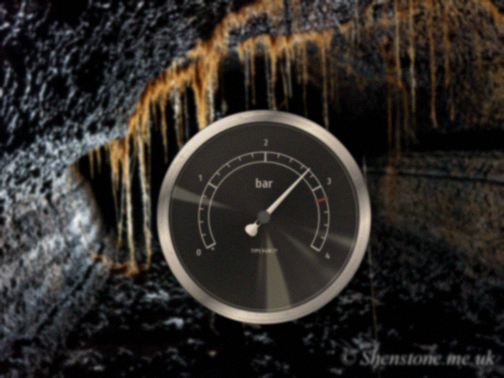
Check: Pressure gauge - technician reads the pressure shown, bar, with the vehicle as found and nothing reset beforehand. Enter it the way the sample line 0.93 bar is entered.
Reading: 2.7 bar
